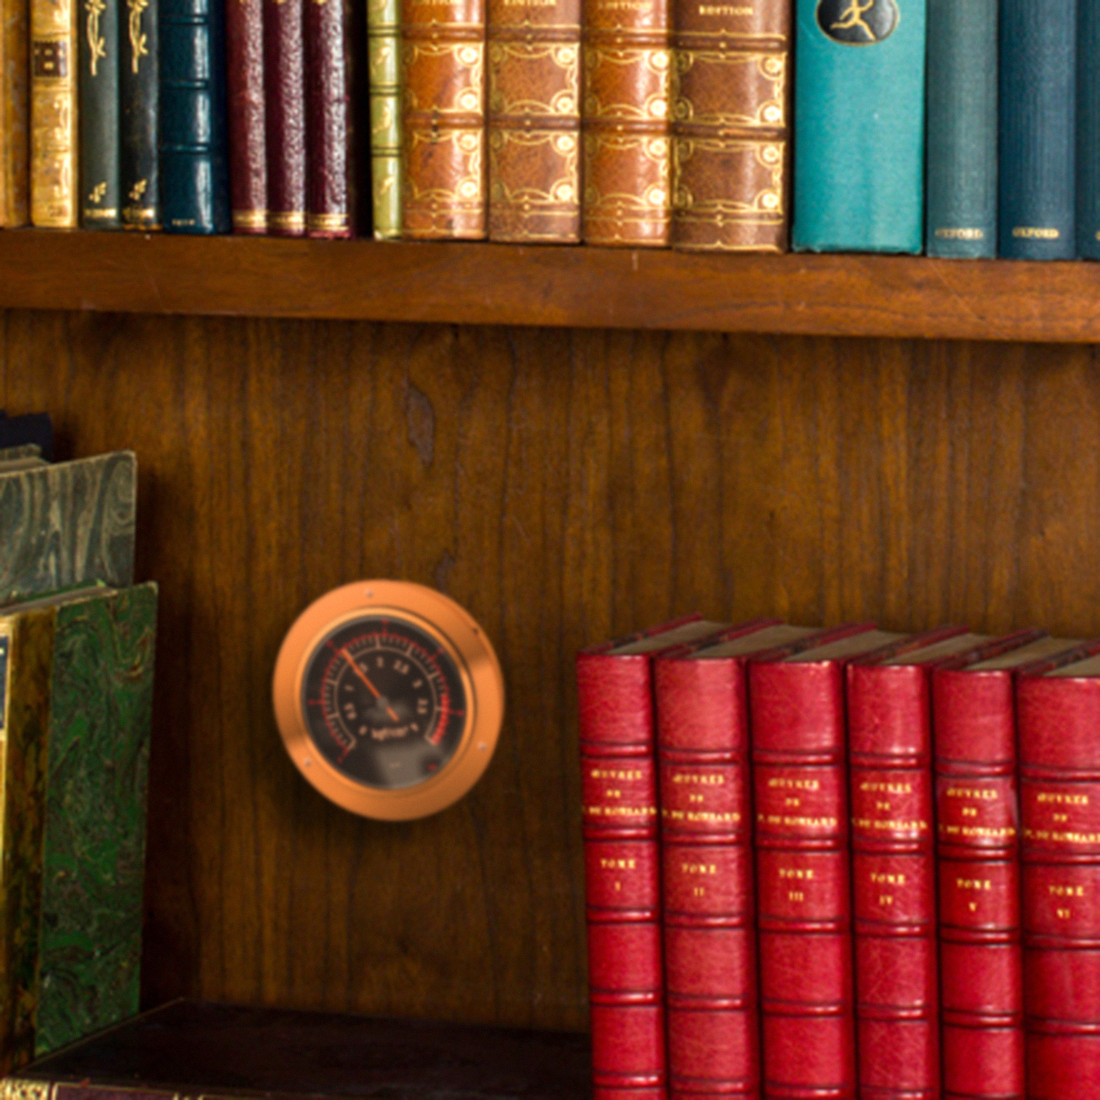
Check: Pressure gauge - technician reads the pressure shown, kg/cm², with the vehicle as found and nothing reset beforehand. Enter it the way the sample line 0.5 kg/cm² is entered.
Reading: 1.5 kg/cm²
